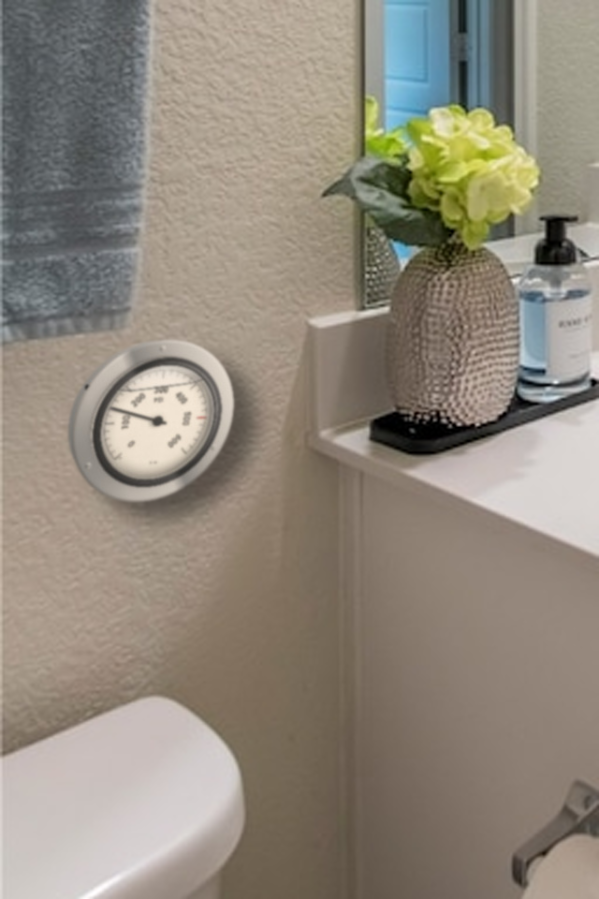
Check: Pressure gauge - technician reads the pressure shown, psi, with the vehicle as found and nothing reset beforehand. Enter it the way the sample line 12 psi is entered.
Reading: 140 psi
